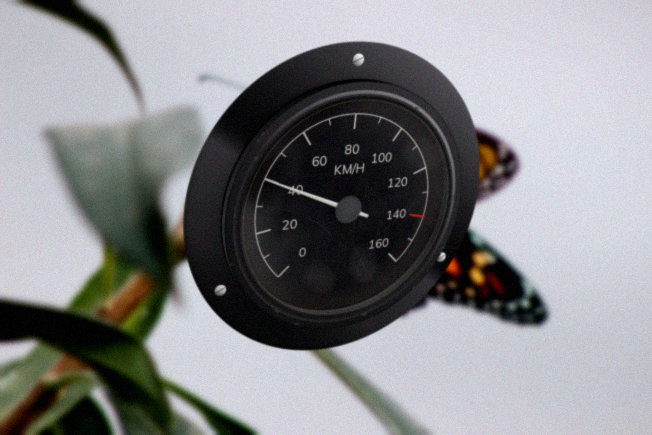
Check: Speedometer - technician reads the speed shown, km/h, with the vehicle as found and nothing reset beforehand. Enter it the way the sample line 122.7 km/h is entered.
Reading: 40 km/h
